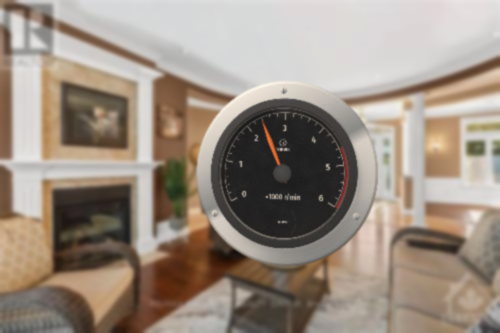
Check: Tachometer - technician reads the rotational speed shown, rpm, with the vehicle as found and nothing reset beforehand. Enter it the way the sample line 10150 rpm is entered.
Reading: 2400 rpm
